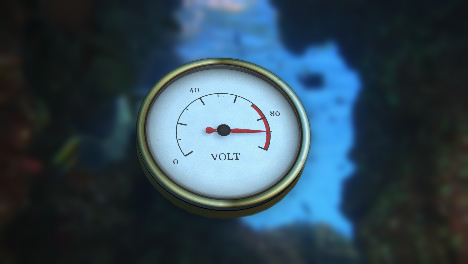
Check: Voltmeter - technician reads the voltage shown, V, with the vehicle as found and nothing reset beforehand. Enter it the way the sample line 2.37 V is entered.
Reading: 90 V
